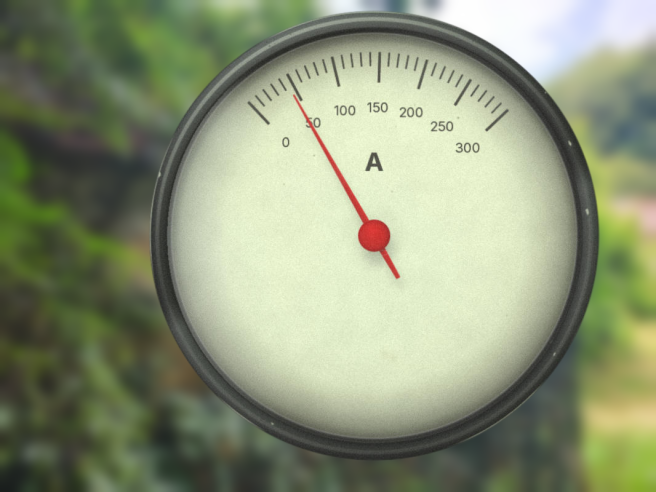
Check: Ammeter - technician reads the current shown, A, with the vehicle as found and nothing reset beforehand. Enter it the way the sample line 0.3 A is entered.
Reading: 45 A
